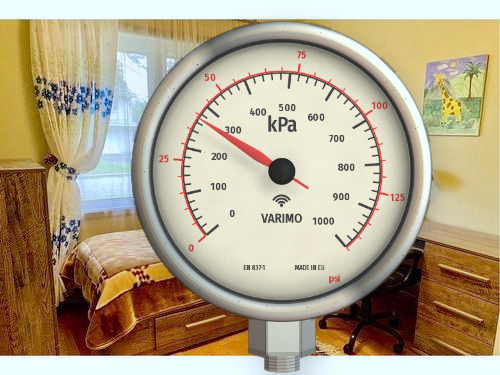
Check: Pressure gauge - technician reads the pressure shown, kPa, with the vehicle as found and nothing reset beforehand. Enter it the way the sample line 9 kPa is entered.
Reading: 270 kPa
